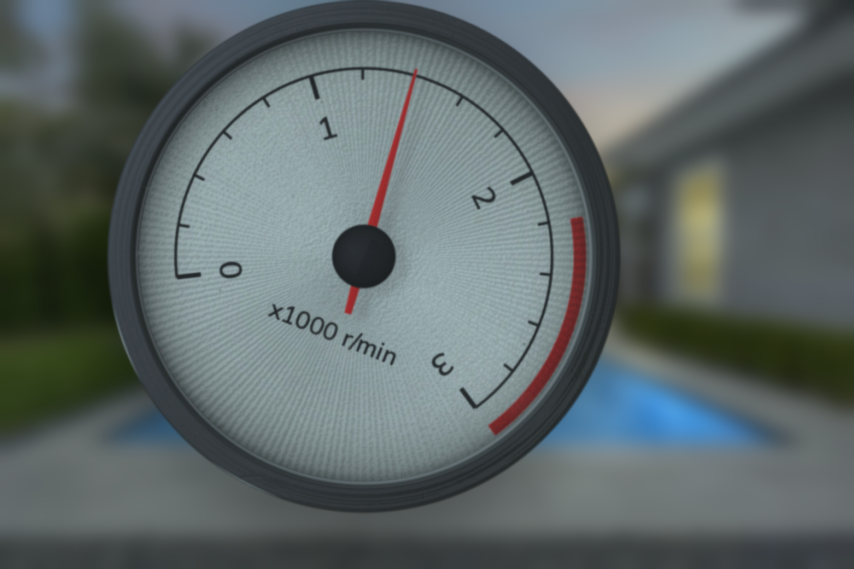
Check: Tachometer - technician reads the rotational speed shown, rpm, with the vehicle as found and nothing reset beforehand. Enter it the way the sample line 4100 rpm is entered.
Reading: 1400 rpm
